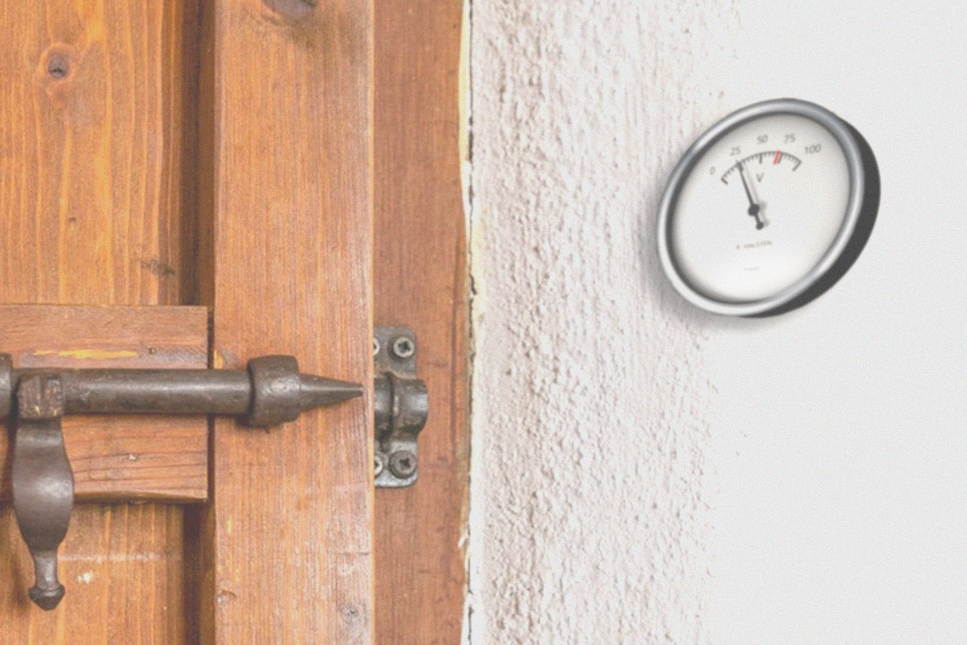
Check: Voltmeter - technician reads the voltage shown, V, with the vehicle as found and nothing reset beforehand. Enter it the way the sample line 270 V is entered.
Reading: 25 V
